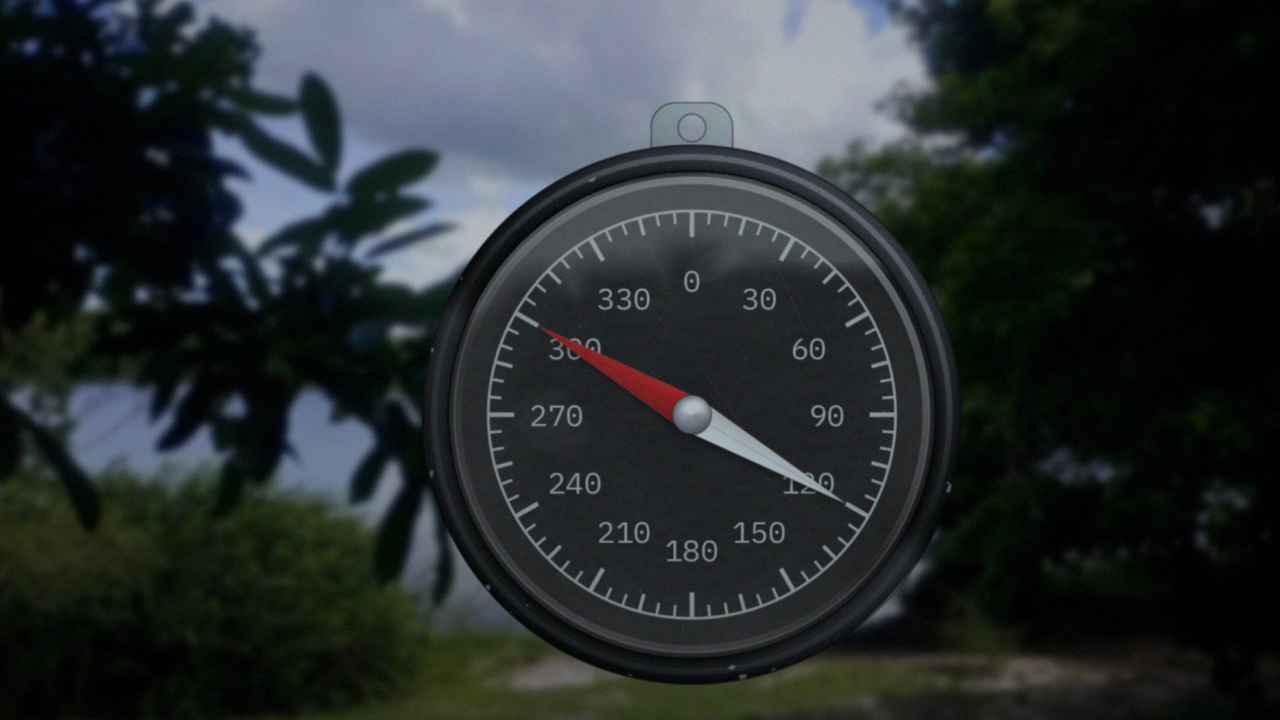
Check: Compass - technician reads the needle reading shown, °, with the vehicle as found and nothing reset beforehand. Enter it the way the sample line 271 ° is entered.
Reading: 300 °
